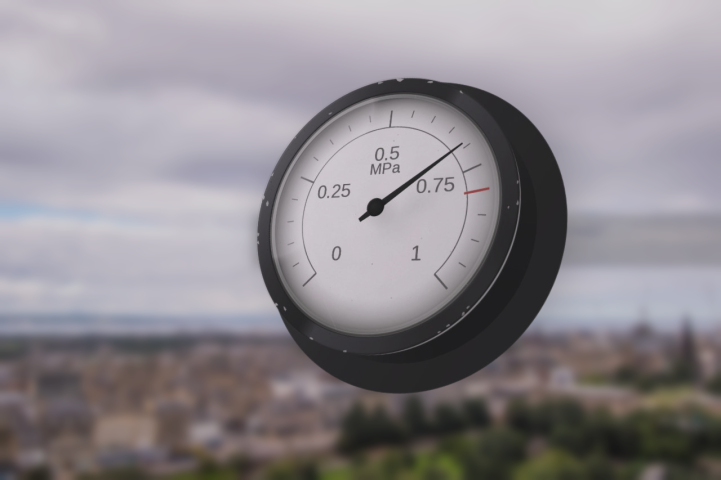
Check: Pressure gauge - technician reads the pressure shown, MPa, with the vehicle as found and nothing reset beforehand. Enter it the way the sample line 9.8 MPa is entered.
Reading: 0.7 MPa
